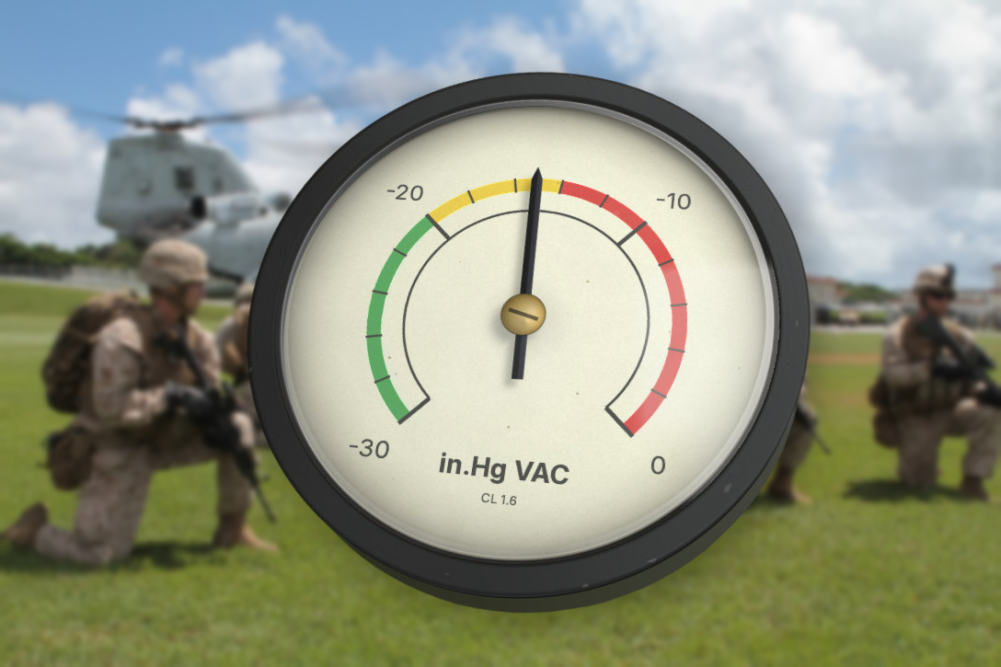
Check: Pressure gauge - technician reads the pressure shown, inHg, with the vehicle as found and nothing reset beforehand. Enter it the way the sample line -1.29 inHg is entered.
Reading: -15 inHg
